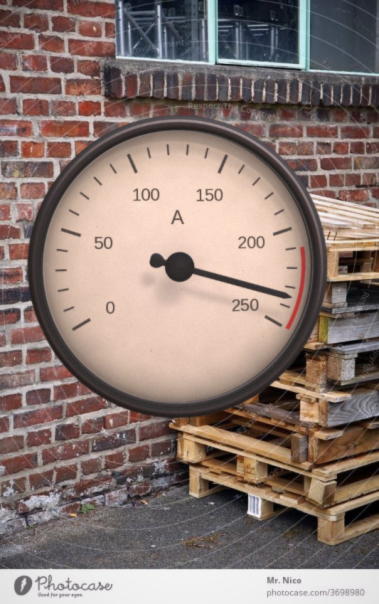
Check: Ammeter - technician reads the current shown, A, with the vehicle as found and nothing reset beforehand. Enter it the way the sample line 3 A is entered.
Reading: 235 A
